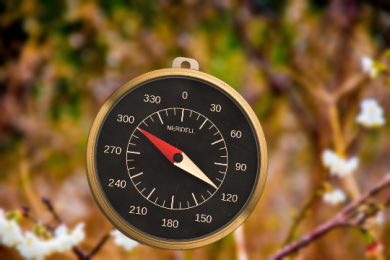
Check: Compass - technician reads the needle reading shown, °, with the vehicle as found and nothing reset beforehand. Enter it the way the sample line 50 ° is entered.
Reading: 300 °
